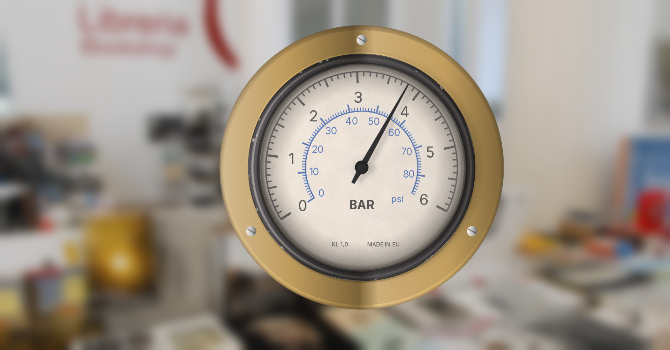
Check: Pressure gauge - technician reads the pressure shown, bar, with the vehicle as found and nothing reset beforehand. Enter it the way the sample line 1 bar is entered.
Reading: 3.8 bar
